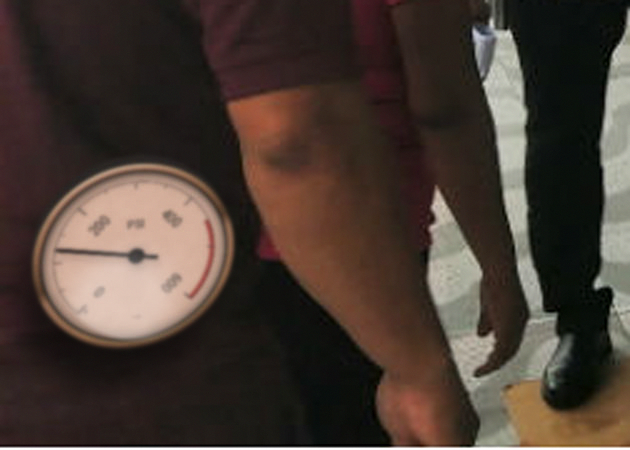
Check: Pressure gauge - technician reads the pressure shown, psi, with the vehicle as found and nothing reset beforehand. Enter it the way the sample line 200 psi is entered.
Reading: 125 psi
